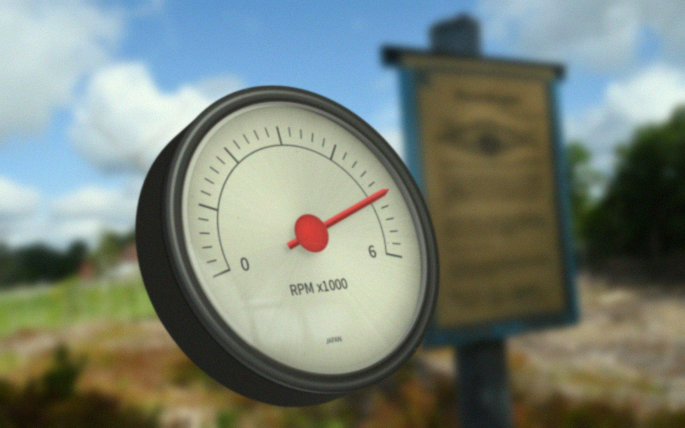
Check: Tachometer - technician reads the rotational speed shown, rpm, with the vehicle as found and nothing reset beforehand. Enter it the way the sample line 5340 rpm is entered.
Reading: 5000 rpm
